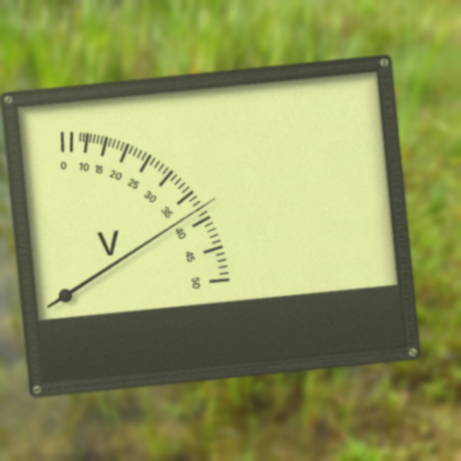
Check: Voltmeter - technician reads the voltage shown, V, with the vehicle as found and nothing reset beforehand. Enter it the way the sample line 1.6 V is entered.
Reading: 38 V
